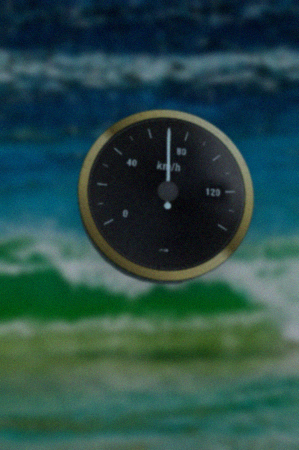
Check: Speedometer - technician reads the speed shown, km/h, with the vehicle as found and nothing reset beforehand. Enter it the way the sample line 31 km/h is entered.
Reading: 70 km/h
